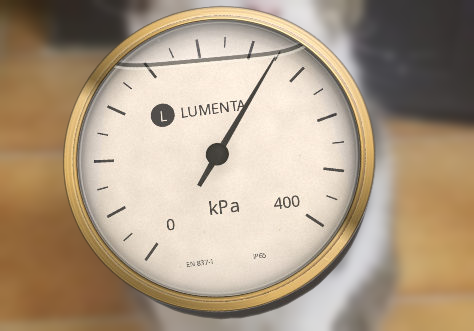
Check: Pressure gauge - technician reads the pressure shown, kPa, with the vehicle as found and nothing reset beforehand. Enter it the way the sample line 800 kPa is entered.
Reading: 260 kPa
